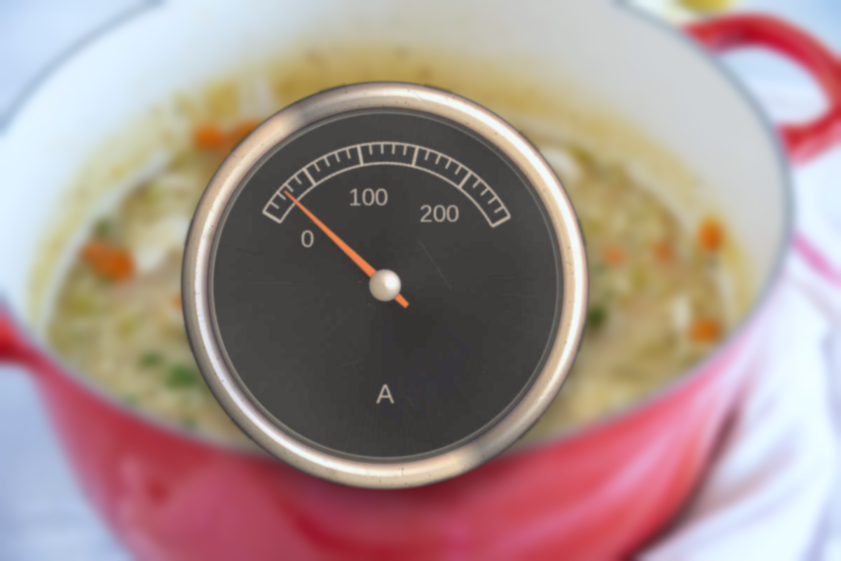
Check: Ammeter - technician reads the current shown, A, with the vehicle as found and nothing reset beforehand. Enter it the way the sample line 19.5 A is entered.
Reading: 25 A
